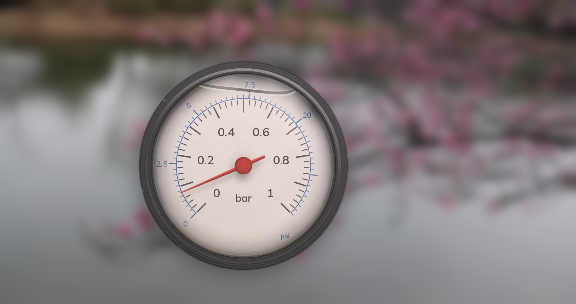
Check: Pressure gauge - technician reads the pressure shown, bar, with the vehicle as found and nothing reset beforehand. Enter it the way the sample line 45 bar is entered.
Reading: 0.08 bar
